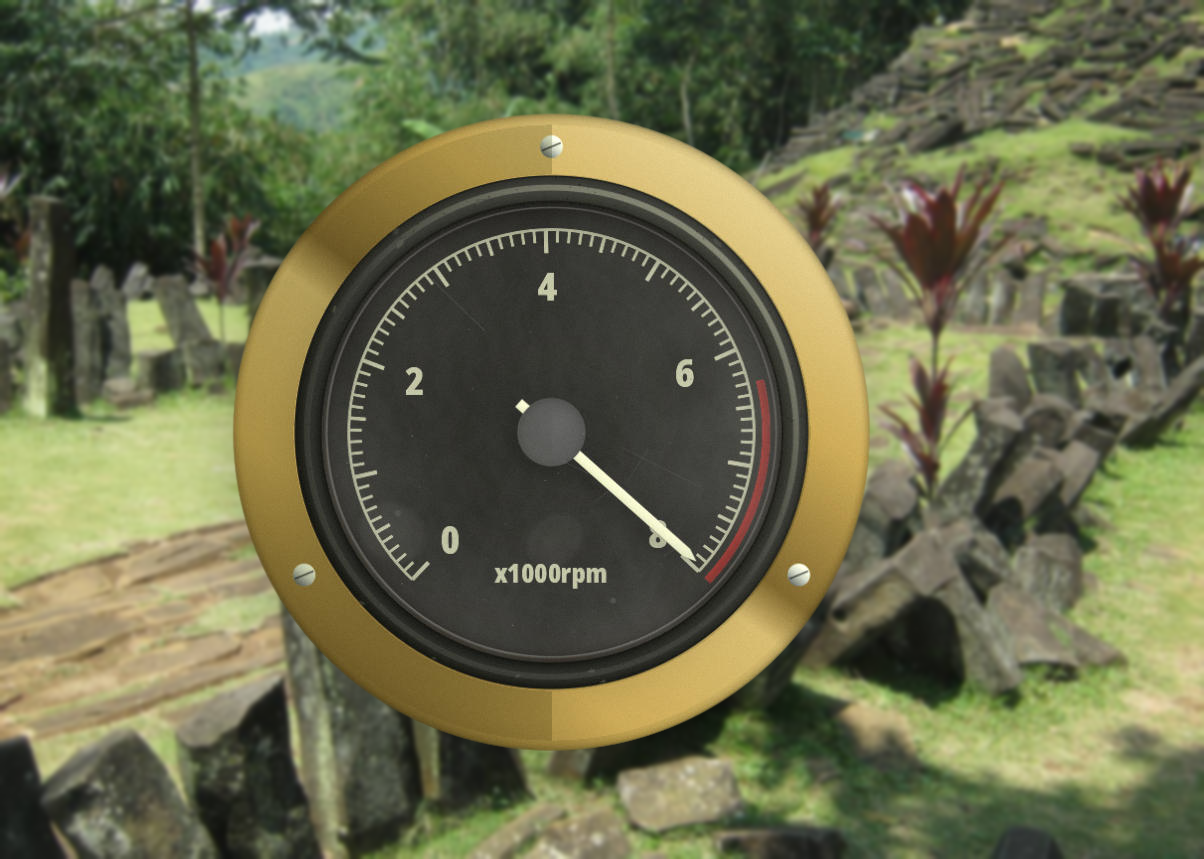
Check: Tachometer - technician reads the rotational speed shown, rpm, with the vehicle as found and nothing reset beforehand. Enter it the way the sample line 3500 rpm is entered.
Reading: 7950 rpm
